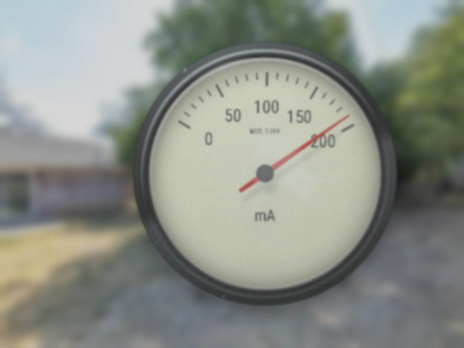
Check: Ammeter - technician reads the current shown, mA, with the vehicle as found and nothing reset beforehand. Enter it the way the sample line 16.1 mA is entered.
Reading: 190 mA
